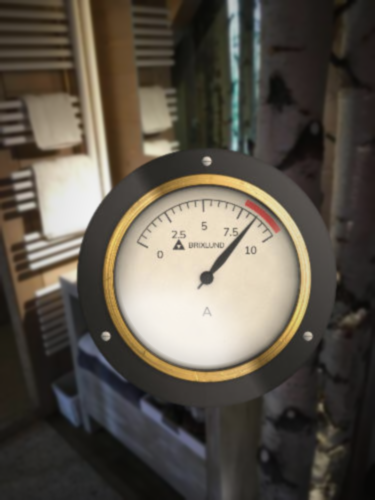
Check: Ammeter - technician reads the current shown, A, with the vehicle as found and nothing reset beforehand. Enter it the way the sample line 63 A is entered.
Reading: 8.5 A
